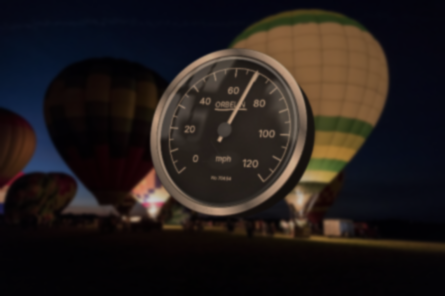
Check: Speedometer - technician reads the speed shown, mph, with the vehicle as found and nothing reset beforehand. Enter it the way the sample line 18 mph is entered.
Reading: 70 mph
